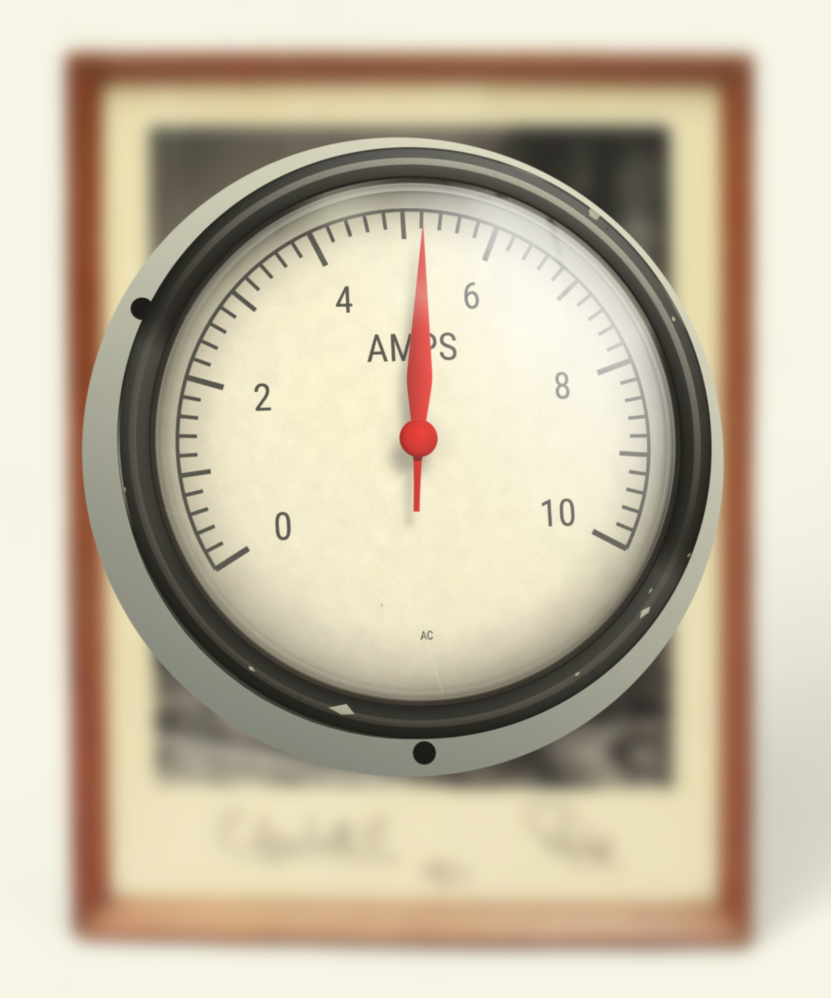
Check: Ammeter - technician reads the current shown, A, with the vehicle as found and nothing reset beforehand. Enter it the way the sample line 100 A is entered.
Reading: 5.2 A
